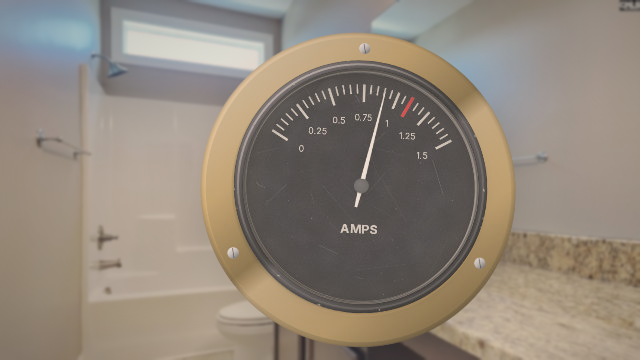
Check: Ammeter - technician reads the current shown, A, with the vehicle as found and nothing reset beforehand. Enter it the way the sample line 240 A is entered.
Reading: 0.9 A
